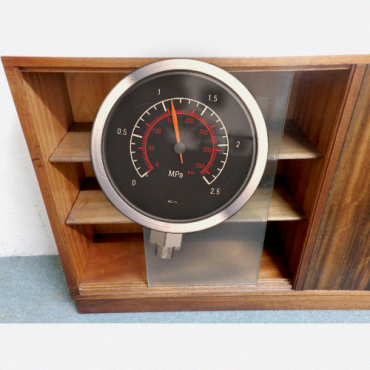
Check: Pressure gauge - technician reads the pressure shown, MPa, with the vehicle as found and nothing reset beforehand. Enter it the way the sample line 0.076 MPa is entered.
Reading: 1.1 MPa
